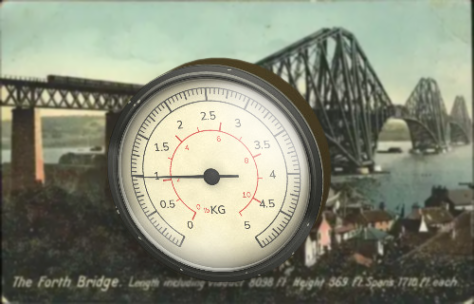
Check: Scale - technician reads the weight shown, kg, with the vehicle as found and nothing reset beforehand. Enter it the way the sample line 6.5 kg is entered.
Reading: 1 kg
